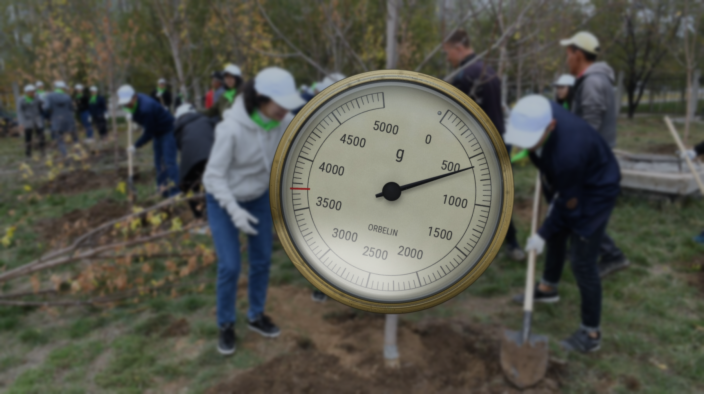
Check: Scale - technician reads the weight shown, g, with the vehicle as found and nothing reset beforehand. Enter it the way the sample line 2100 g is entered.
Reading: 600 g
